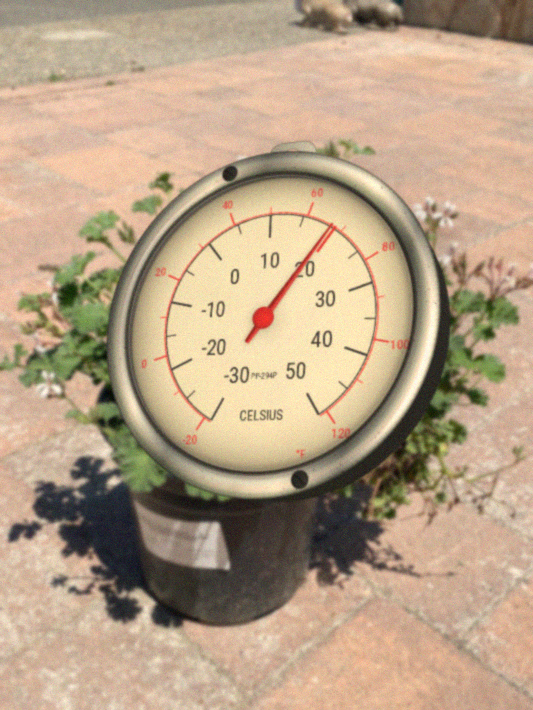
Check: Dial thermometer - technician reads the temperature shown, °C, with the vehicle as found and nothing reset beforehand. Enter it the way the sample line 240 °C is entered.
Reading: 20 °C
